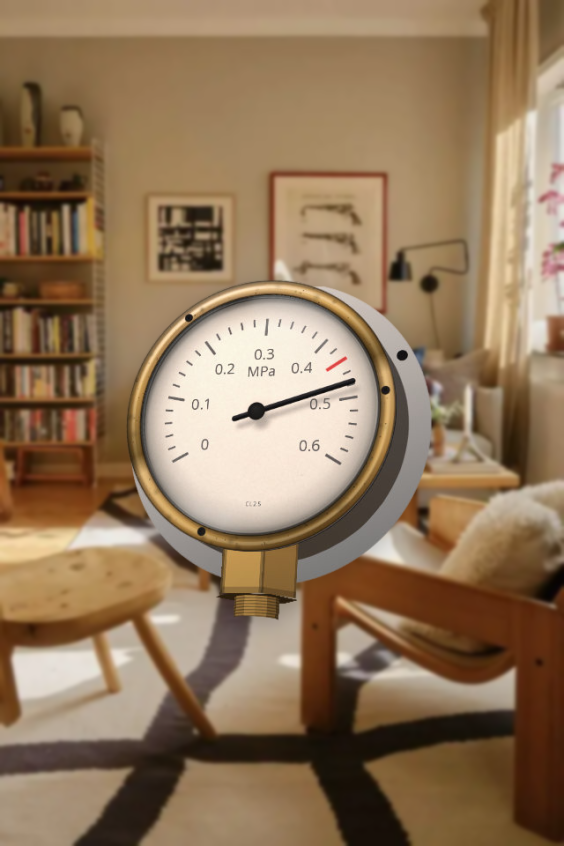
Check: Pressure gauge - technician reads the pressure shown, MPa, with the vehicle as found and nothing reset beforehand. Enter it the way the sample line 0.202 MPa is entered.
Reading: 0.48 MPa
